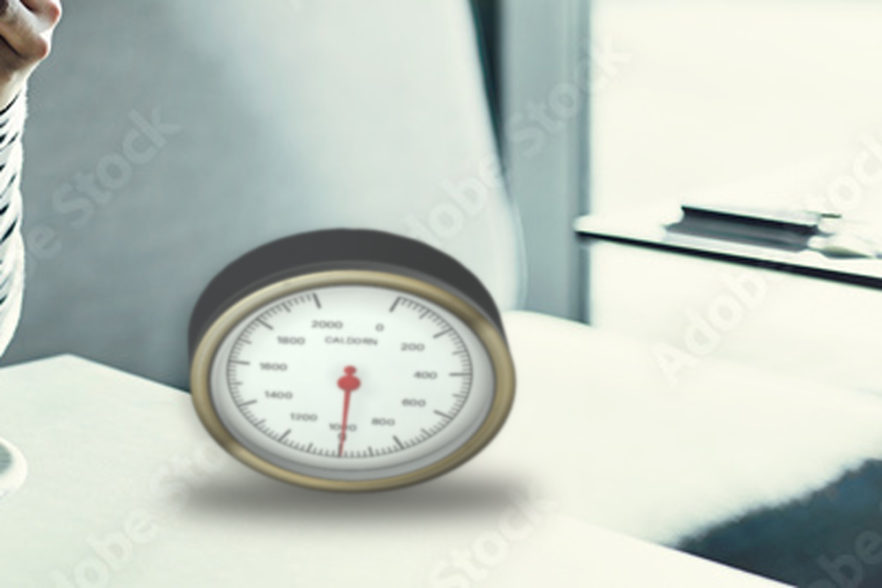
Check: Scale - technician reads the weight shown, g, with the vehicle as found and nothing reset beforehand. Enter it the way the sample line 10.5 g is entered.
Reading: 1000 g
